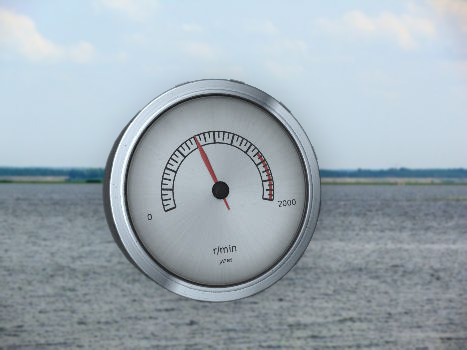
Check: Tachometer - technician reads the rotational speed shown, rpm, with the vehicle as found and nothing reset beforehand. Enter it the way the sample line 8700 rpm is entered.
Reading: 800 rpm
